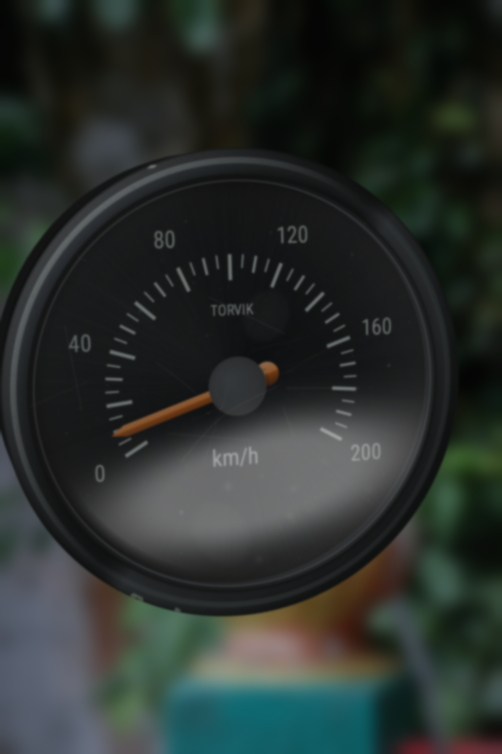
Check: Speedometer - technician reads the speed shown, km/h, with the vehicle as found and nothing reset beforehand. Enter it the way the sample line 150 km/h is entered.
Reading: 10 km/h
